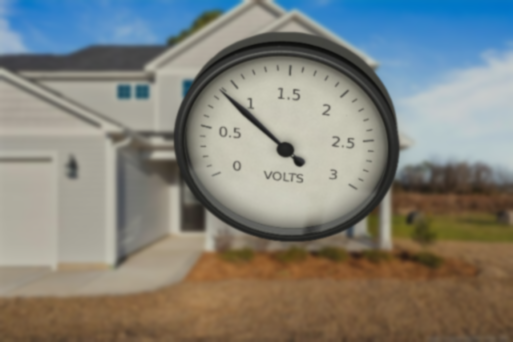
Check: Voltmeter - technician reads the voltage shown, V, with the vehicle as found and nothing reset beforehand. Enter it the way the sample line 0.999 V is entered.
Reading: 0.9 V
